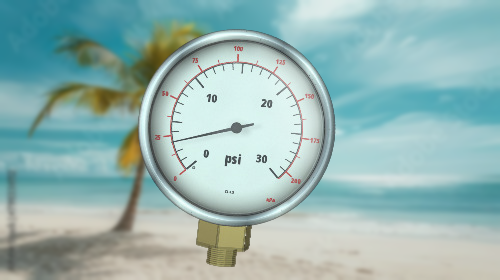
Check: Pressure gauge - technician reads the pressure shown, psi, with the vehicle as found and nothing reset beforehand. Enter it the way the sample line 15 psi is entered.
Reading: 3 psi
